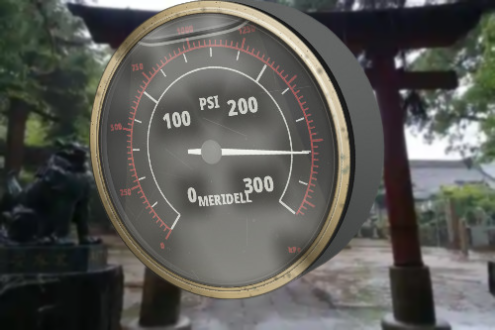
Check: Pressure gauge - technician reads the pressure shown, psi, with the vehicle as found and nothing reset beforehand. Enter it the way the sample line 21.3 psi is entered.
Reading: 260 psi
